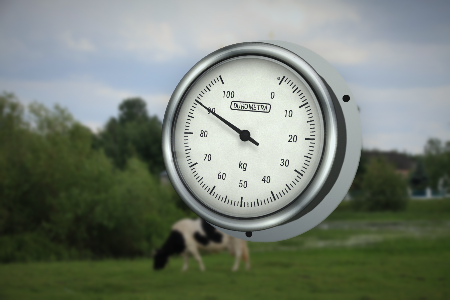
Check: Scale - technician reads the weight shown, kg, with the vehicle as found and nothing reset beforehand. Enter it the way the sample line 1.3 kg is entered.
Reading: 90 kg
